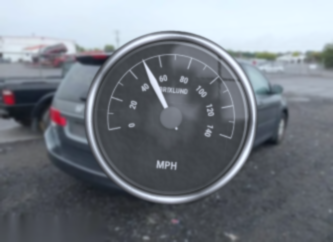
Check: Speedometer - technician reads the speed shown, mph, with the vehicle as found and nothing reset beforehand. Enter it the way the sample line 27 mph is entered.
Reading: 50 mph
